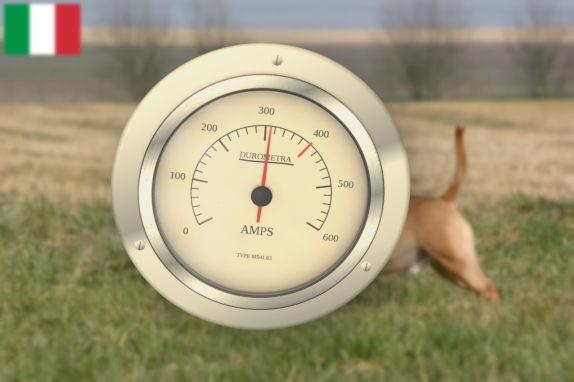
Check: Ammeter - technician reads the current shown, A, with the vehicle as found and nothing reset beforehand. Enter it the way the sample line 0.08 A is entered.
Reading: 310 A
